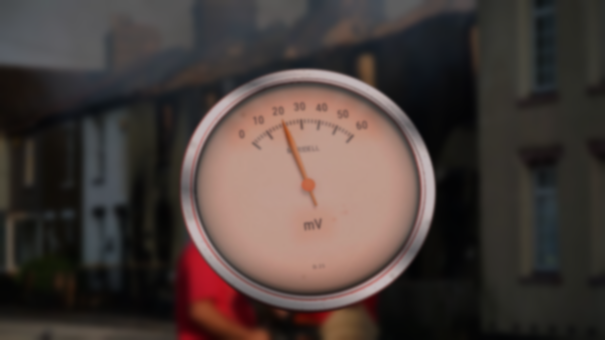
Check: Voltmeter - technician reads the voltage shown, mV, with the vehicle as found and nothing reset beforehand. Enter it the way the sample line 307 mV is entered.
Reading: 20 mV
